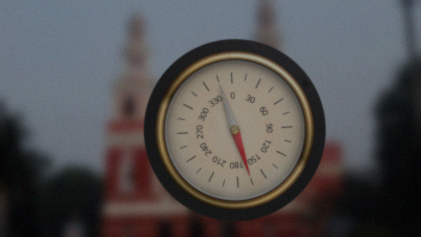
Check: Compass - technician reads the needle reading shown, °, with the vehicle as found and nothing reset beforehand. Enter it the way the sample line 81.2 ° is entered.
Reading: 165 °
